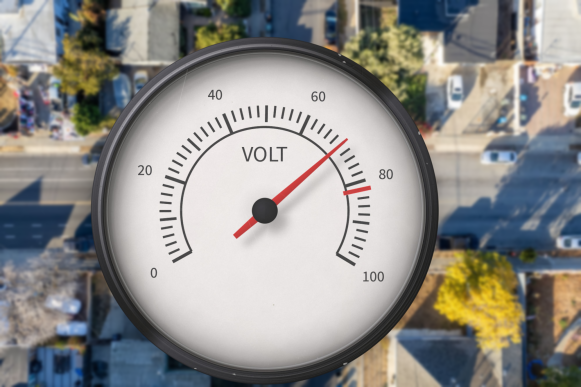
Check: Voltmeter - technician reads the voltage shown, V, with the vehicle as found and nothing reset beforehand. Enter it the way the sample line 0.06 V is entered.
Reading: 70 V
